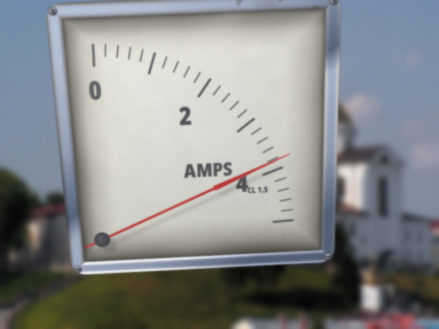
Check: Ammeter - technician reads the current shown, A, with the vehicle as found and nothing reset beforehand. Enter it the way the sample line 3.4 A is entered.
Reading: 3.8 A
